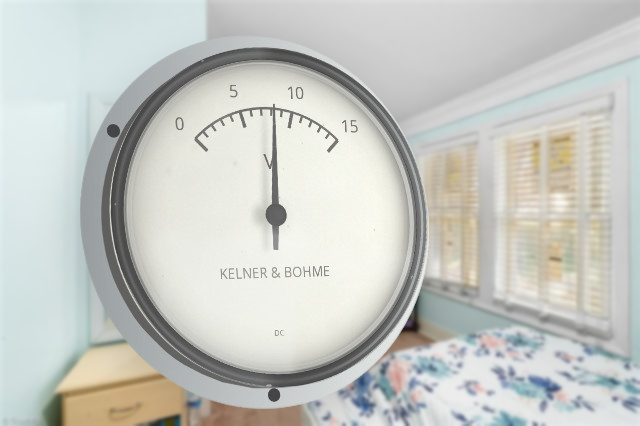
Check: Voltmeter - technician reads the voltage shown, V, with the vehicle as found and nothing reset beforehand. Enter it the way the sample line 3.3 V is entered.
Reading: 8 V
